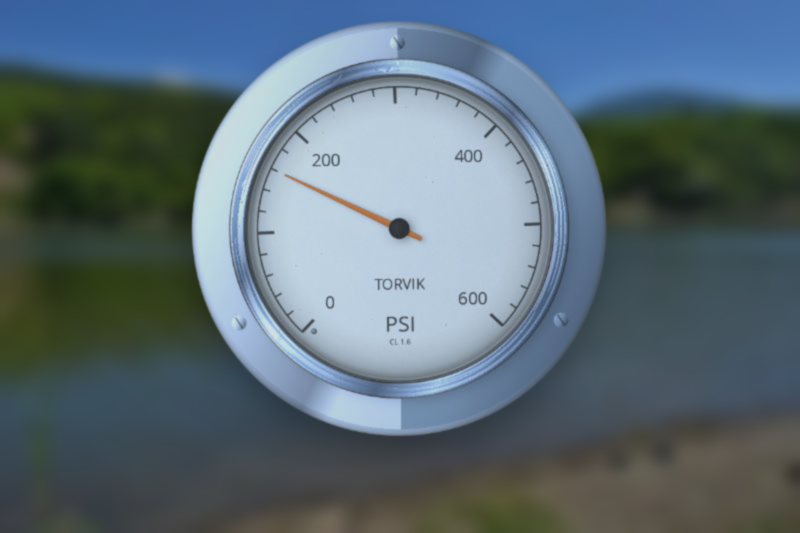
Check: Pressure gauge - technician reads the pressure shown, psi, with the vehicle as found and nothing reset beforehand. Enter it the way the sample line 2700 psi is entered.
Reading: 160 psi
